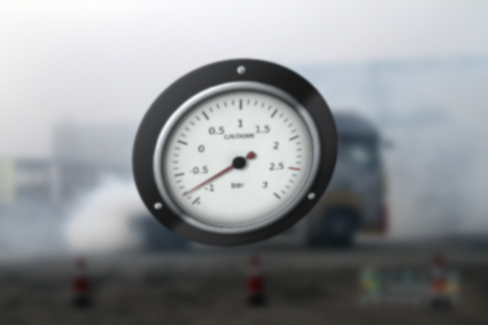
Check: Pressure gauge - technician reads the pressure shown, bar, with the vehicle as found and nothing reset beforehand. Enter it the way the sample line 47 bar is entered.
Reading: -0.8 bar
